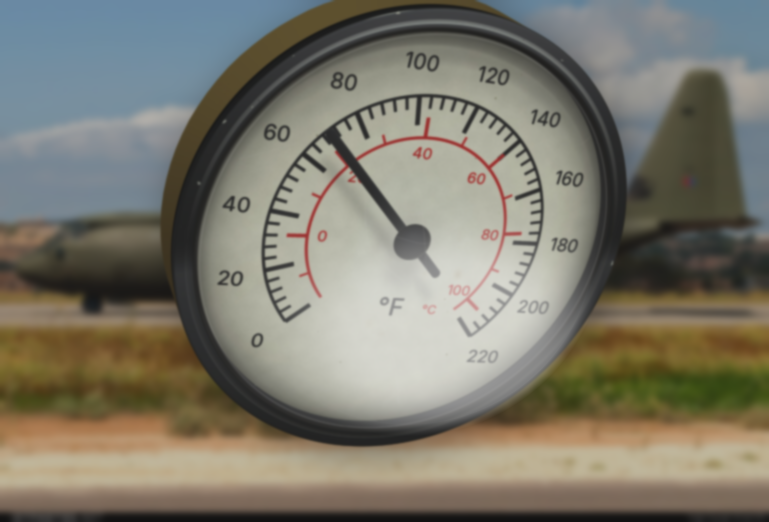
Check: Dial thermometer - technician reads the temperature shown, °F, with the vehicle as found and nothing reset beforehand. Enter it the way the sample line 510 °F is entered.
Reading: 70 °F
